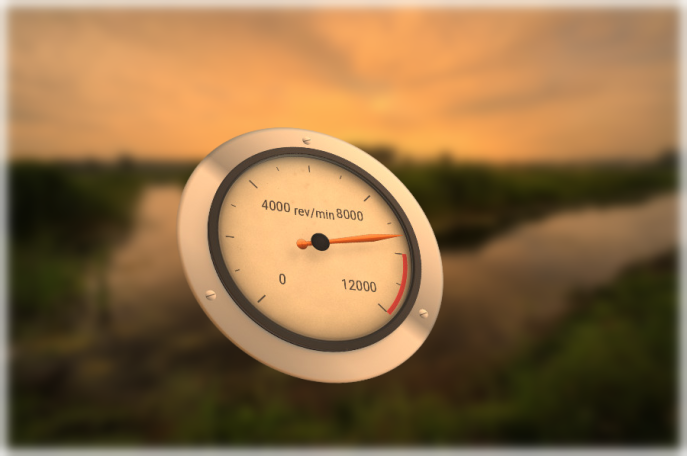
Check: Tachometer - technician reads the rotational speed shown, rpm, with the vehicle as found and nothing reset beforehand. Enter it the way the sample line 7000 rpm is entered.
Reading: 9500 rpm
